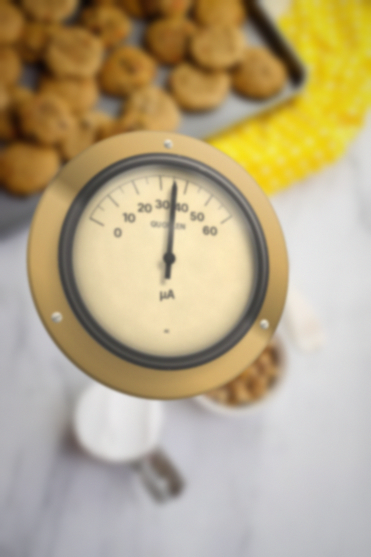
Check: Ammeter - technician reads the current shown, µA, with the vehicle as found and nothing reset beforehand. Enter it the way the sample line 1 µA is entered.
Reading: 35 µA
